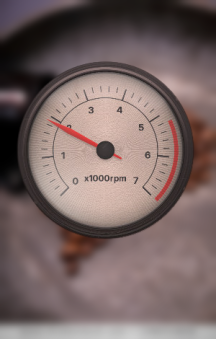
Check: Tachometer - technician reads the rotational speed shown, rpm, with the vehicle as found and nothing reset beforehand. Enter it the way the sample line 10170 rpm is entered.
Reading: 1900 rpm
